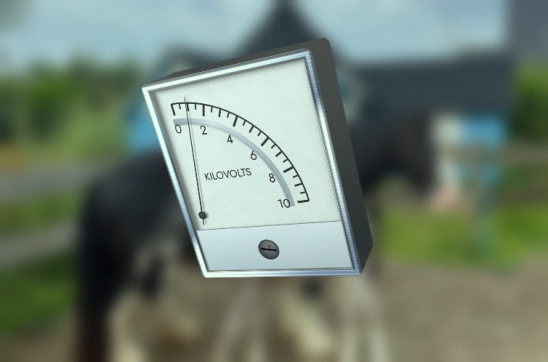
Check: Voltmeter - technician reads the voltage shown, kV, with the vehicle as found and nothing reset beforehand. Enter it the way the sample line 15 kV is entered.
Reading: 1 kV
